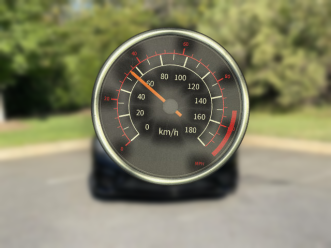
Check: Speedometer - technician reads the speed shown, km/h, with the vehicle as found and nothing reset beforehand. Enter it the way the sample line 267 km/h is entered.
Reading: 55 km/h
